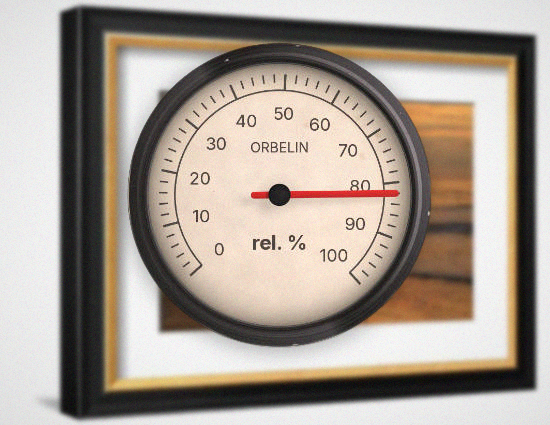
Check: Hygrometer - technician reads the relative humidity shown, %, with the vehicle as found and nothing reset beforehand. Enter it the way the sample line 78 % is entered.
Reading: 82 %
